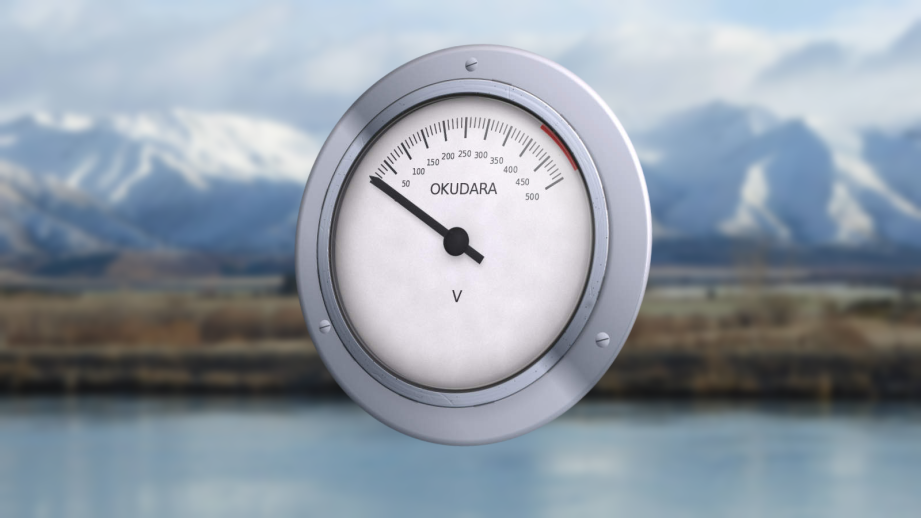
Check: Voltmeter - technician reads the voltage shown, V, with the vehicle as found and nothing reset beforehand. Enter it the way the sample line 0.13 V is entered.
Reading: 10 V
